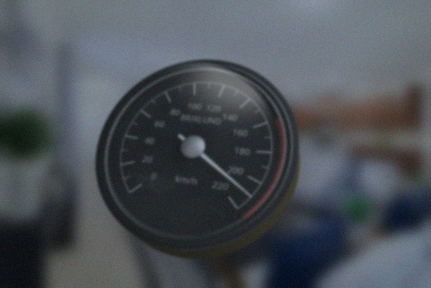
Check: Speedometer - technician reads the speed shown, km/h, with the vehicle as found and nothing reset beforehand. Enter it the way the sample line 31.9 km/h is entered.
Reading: 210 km/h
